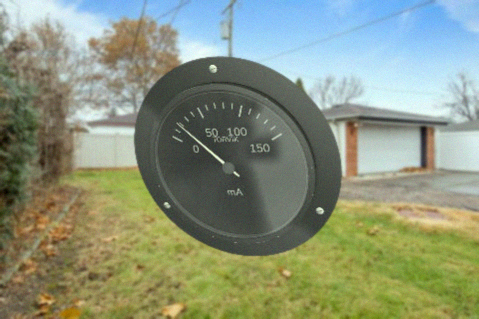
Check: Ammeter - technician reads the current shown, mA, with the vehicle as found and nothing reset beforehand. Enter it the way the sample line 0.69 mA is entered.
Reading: 20 mA
